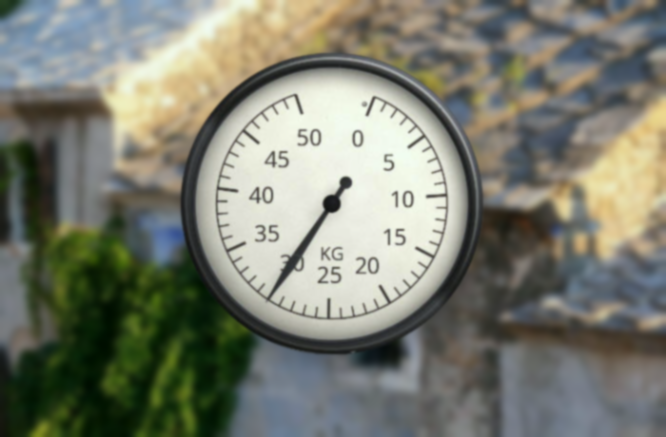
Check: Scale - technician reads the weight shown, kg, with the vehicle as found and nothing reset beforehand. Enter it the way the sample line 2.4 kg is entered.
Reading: 30 kg
